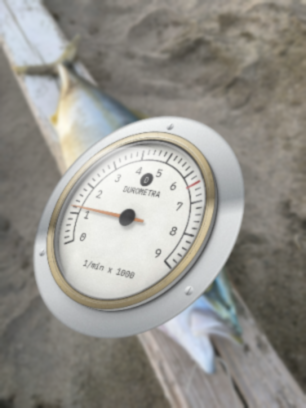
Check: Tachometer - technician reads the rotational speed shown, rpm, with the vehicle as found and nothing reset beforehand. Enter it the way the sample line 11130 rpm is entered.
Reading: 1200 rpm
